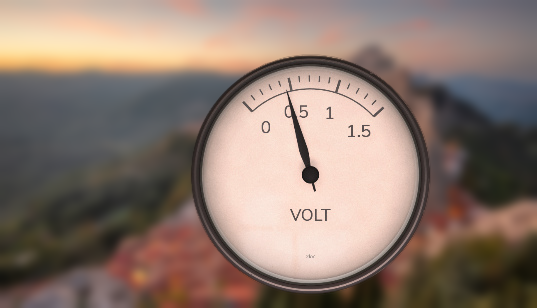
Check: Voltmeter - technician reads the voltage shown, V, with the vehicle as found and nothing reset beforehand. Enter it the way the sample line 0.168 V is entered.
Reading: 0.45 V
